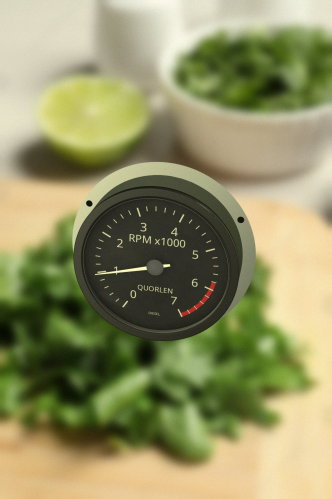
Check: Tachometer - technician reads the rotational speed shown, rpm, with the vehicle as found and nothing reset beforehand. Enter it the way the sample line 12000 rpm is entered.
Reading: 1000 rpm
